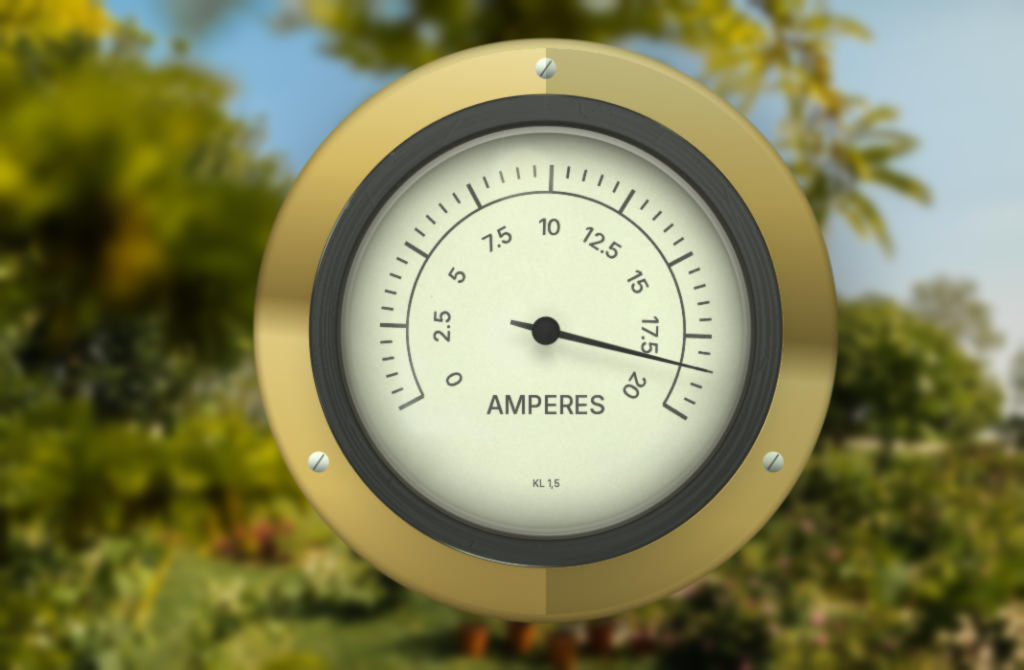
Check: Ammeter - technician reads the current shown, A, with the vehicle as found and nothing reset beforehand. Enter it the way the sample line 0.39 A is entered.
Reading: 18.5 A
